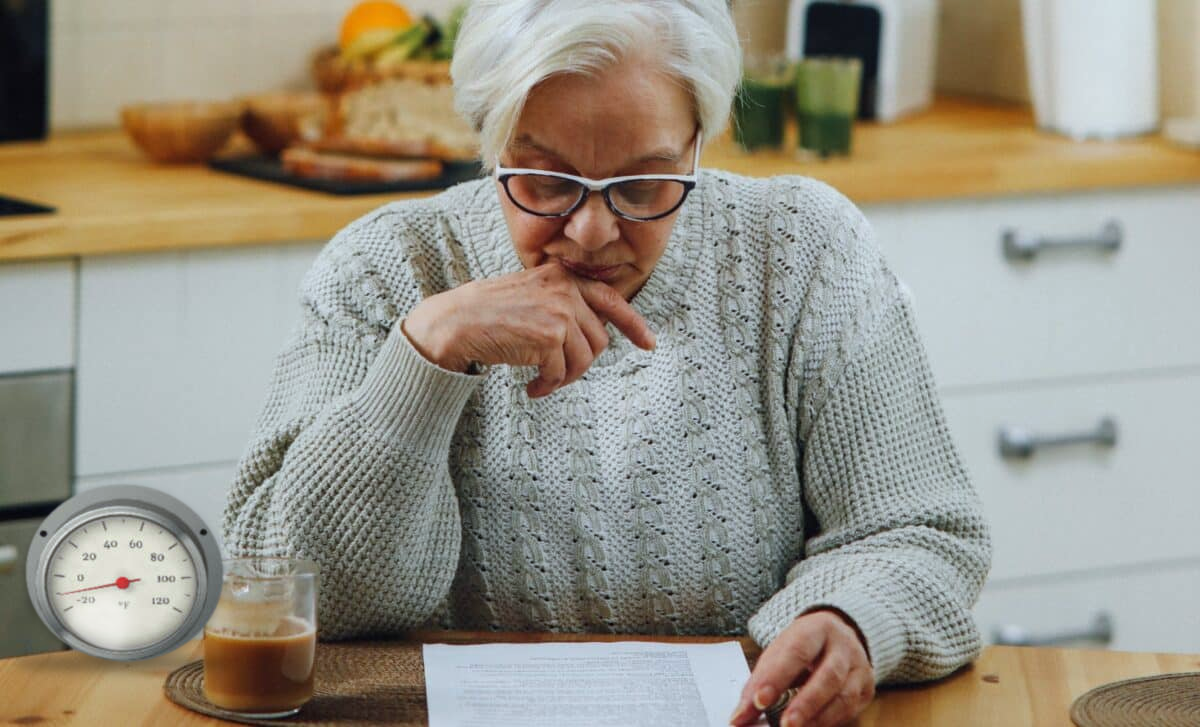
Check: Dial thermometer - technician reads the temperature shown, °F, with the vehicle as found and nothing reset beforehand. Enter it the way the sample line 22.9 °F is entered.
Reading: -10 °F
